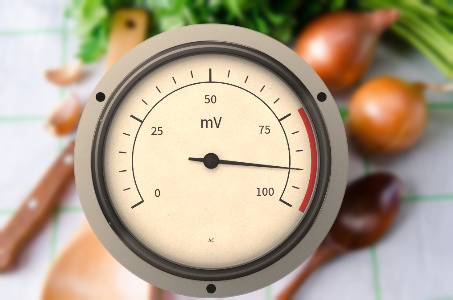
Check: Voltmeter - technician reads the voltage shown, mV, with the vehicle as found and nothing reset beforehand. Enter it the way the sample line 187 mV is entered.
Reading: 90 mV
